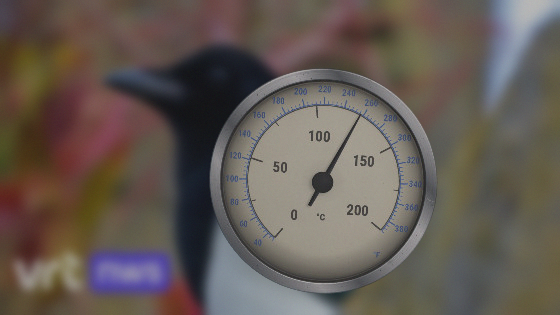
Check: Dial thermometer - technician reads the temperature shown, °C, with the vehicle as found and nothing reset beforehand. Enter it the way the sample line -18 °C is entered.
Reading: 125 °C
